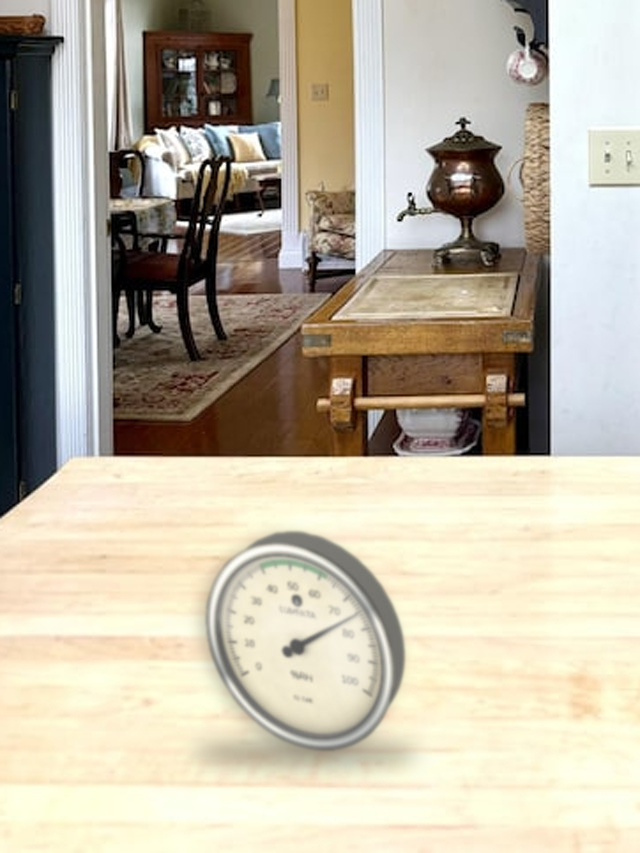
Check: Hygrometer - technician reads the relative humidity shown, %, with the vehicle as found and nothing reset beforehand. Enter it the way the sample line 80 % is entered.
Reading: 75 %
